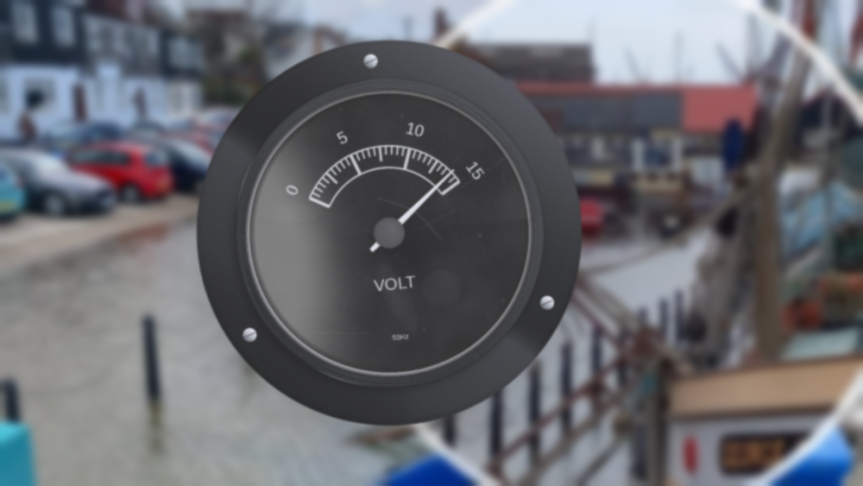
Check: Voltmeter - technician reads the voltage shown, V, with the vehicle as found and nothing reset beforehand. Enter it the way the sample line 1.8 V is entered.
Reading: 14 V
